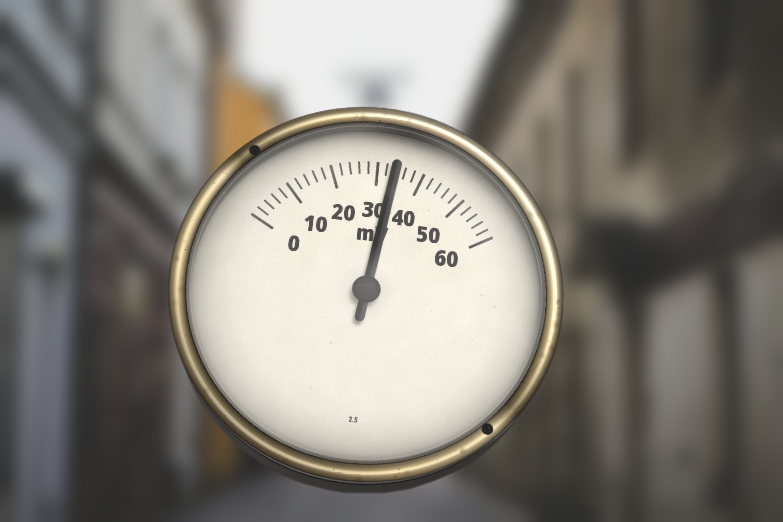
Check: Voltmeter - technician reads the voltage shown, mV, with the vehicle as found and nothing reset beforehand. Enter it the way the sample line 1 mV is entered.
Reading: 34 mV
